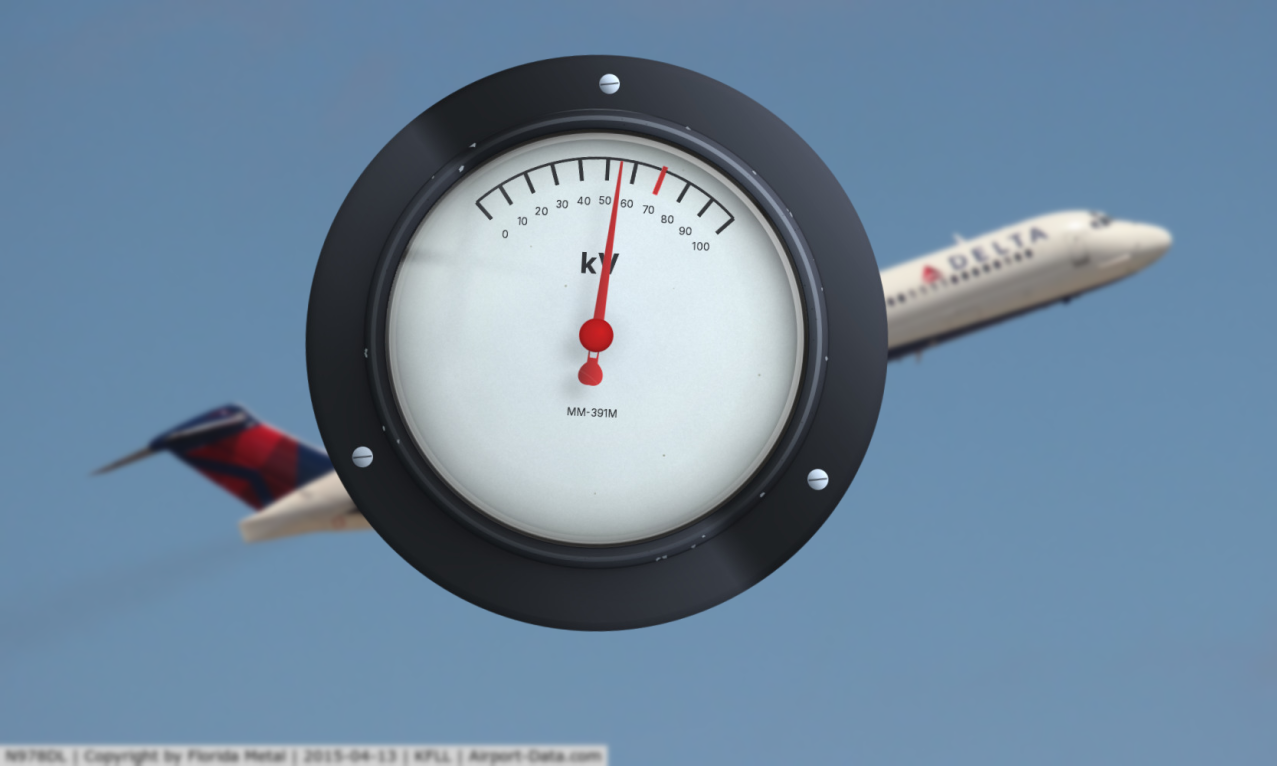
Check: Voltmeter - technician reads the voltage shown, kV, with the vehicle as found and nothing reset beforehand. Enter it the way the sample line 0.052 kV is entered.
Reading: 55 kV
